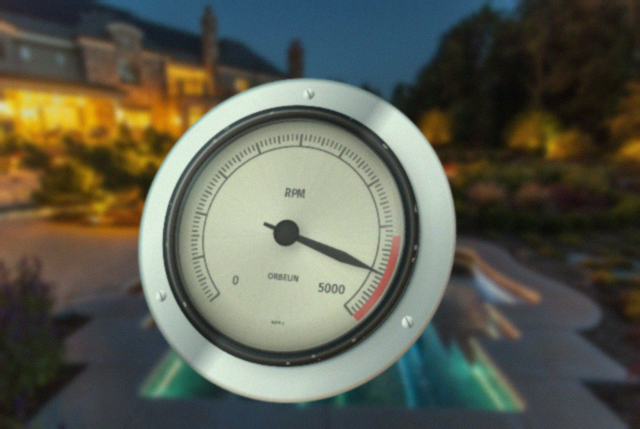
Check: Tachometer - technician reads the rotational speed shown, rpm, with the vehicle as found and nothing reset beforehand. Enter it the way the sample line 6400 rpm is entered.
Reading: 4500 rpm
